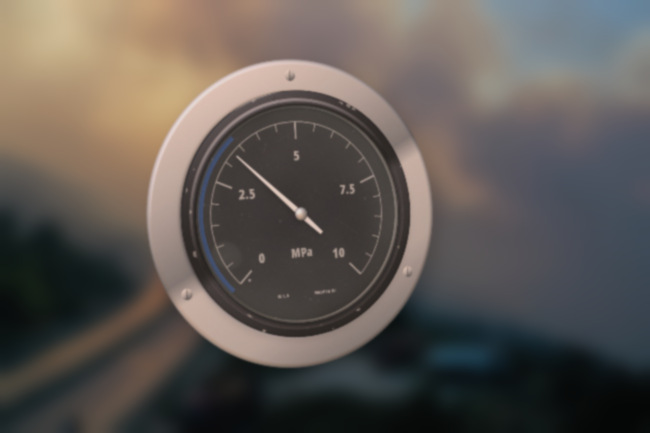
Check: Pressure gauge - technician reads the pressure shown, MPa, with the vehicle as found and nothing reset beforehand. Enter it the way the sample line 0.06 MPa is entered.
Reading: 3.25 MPa
